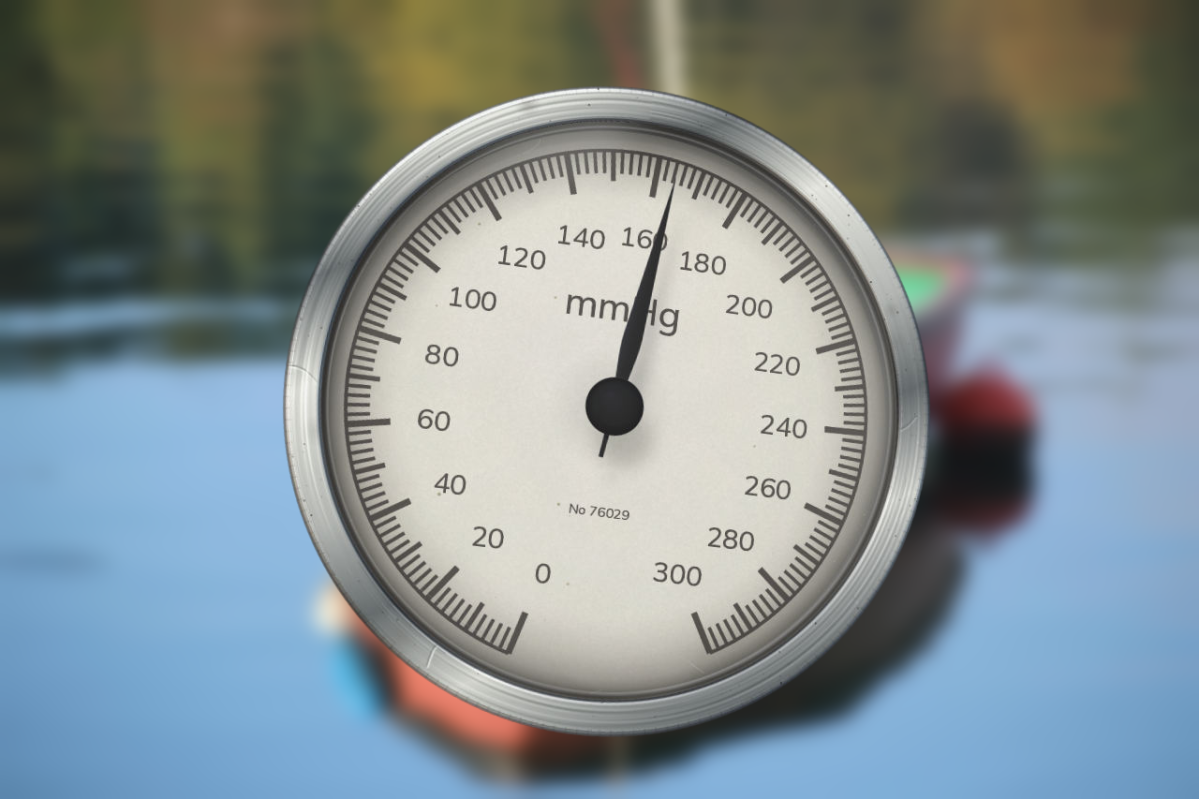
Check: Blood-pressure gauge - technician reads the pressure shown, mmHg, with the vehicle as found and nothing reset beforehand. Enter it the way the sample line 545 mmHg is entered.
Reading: 164 mmHg
